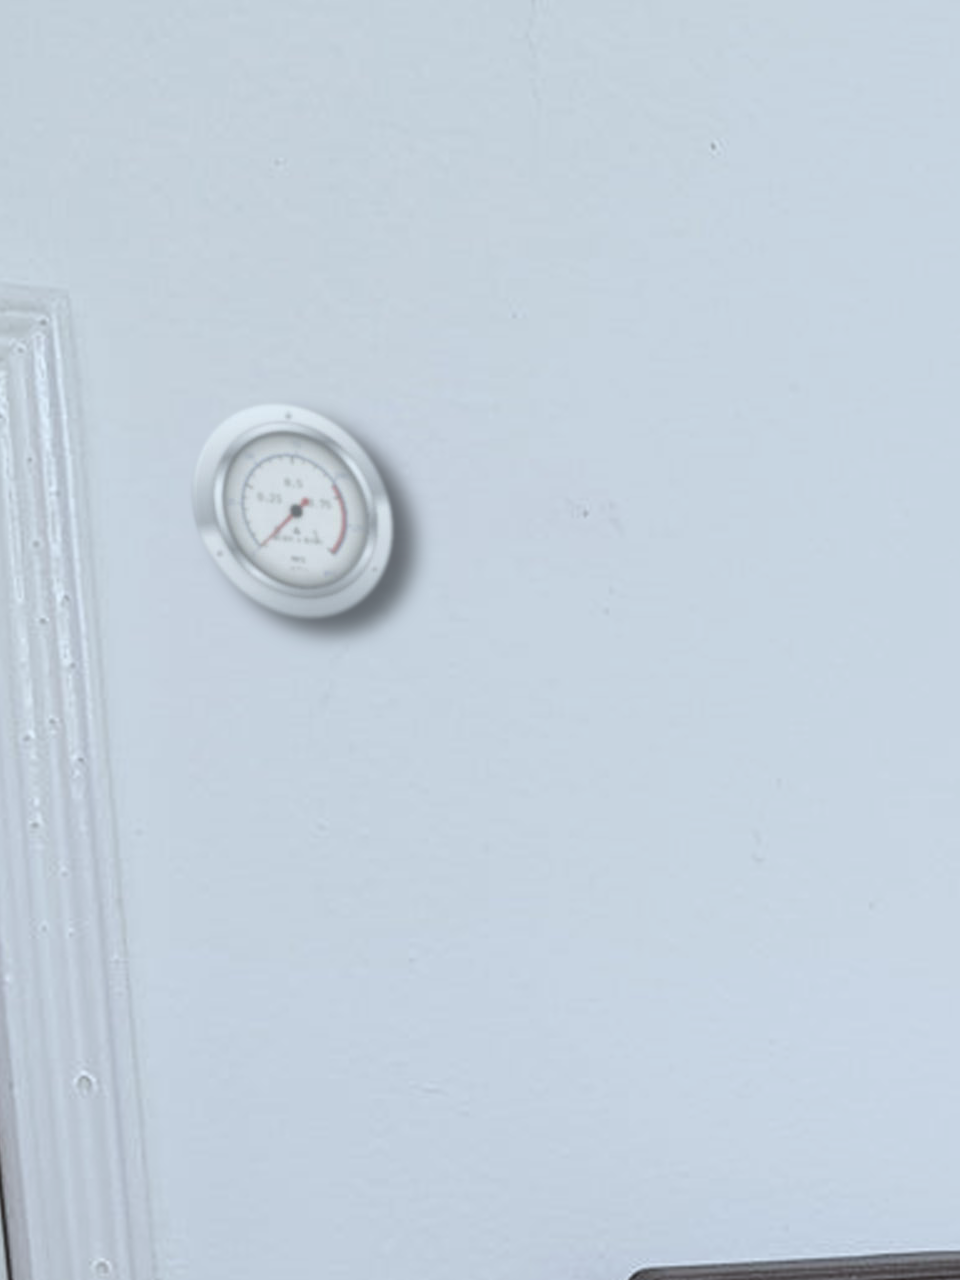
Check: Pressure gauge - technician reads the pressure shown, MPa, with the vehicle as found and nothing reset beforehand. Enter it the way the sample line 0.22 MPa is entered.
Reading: 0 MPa
